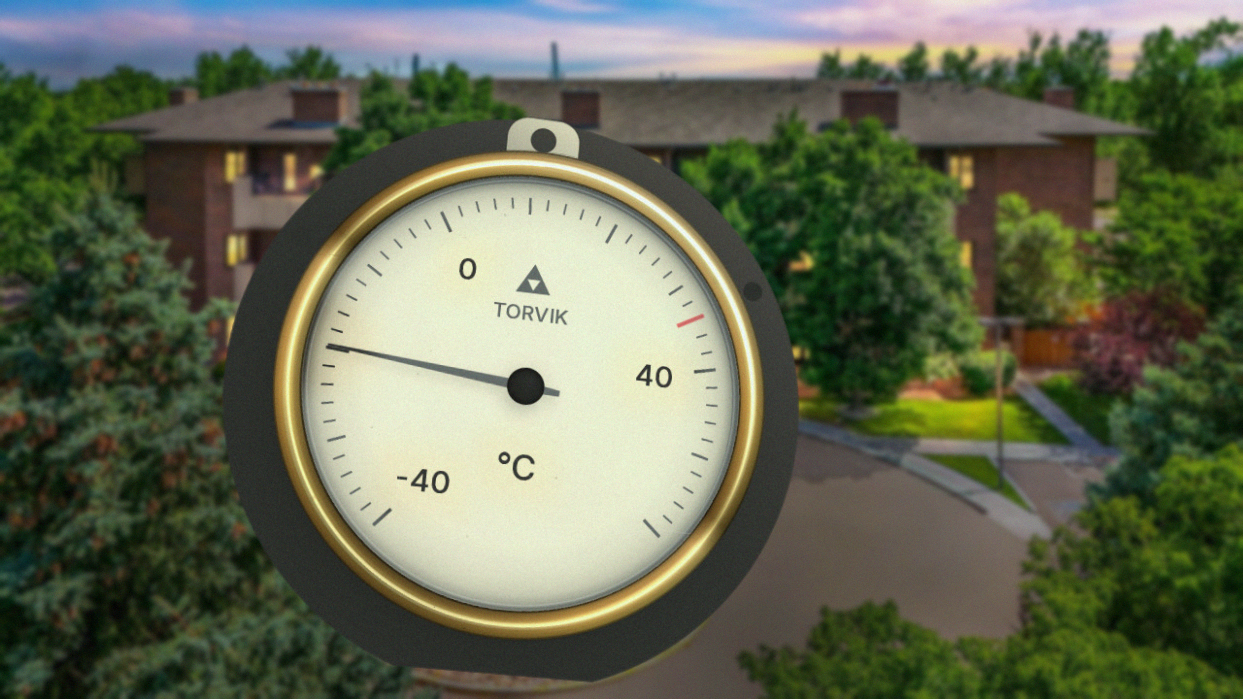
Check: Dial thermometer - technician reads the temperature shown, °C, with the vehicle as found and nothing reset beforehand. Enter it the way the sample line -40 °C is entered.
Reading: -20 °C
